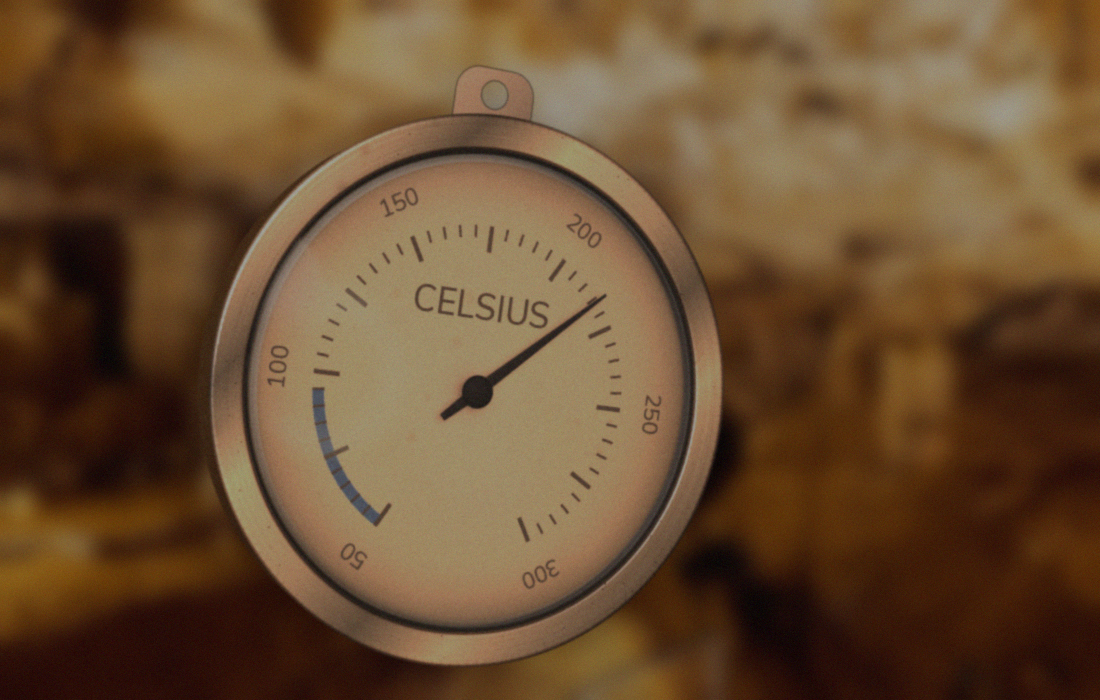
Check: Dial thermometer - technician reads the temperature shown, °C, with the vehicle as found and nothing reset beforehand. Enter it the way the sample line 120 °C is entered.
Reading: 215 °C
